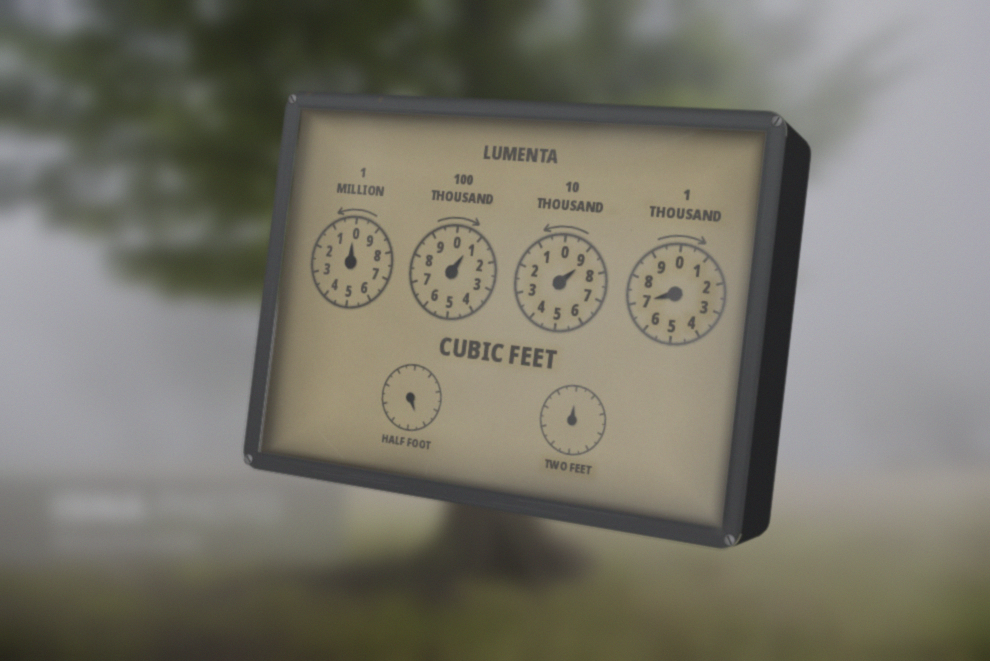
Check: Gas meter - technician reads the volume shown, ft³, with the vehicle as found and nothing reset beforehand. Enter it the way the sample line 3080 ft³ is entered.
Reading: 8700 ft³
